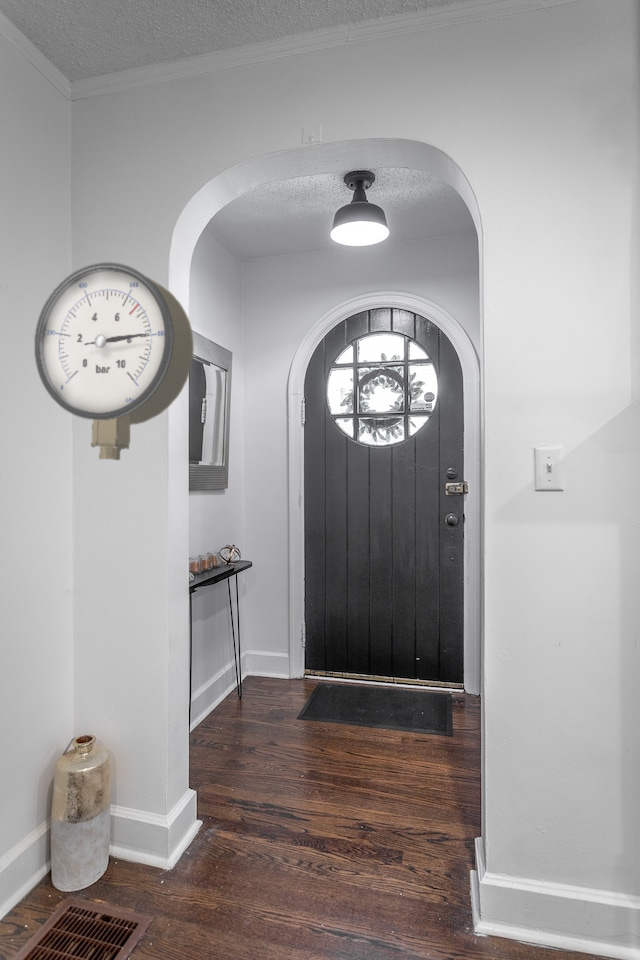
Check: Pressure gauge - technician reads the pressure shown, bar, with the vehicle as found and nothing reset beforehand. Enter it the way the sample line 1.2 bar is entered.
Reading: 8 bar
